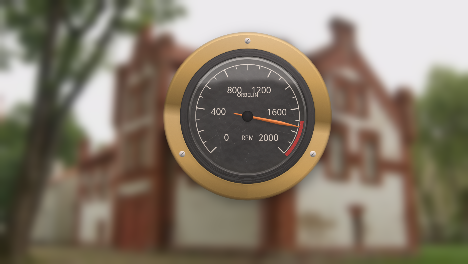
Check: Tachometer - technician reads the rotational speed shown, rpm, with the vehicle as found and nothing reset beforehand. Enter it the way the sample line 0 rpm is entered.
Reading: 1750 rpm
